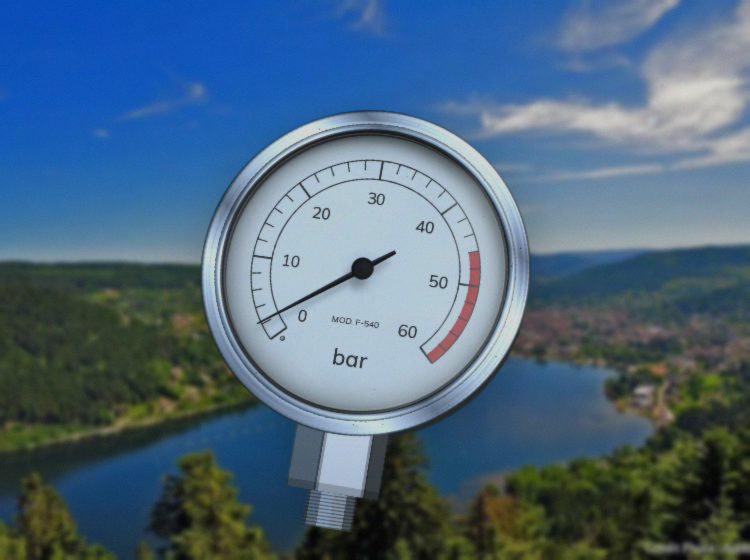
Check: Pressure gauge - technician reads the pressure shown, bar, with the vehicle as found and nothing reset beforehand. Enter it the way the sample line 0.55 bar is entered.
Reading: 2 bar
